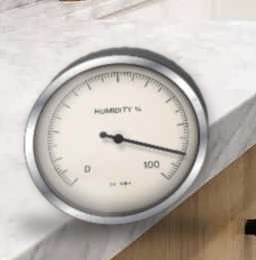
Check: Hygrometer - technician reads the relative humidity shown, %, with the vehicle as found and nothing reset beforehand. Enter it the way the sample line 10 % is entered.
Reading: 90 %
